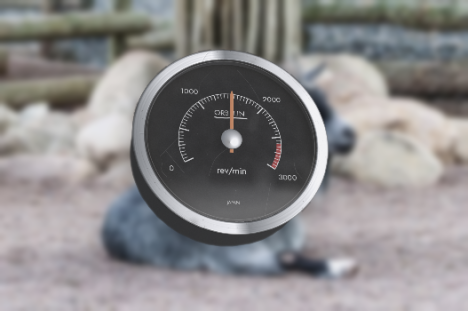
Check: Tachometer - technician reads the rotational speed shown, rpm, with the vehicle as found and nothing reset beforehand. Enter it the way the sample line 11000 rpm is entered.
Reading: 1500 rpm
